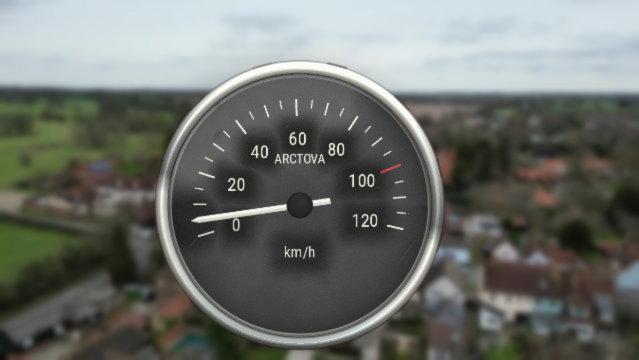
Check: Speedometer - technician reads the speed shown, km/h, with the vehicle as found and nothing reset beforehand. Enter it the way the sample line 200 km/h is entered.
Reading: 5 km/h
